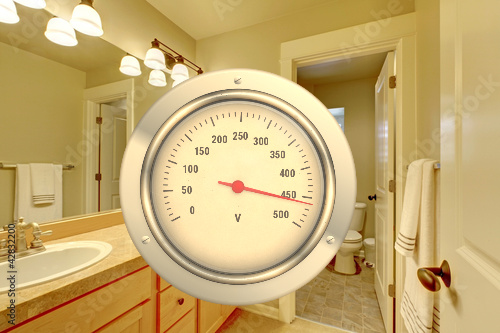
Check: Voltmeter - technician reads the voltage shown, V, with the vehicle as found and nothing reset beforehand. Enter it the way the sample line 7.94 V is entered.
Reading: 460 V
